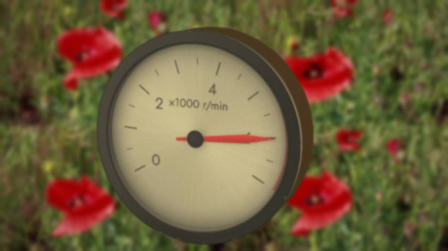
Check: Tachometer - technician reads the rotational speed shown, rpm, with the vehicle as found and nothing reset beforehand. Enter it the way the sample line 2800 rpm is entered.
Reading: 6000 rpm
